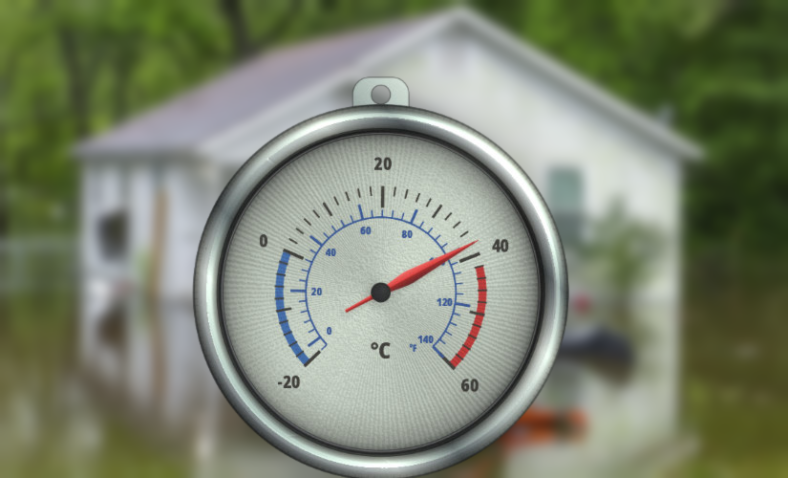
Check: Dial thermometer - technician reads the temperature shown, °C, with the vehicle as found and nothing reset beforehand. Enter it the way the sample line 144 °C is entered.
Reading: 38 °C
